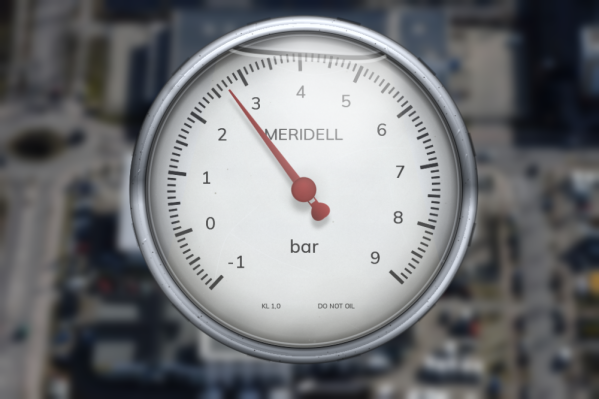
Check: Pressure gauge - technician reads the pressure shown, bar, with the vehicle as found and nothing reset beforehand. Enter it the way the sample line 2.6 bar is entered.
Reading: 2.7 bar
